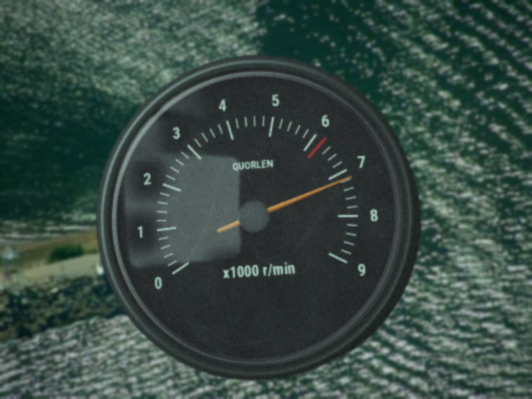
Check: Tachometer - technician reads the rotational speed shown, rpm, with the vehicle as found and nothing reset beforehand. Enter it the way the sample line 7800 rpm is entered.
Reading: 7200 rpm
